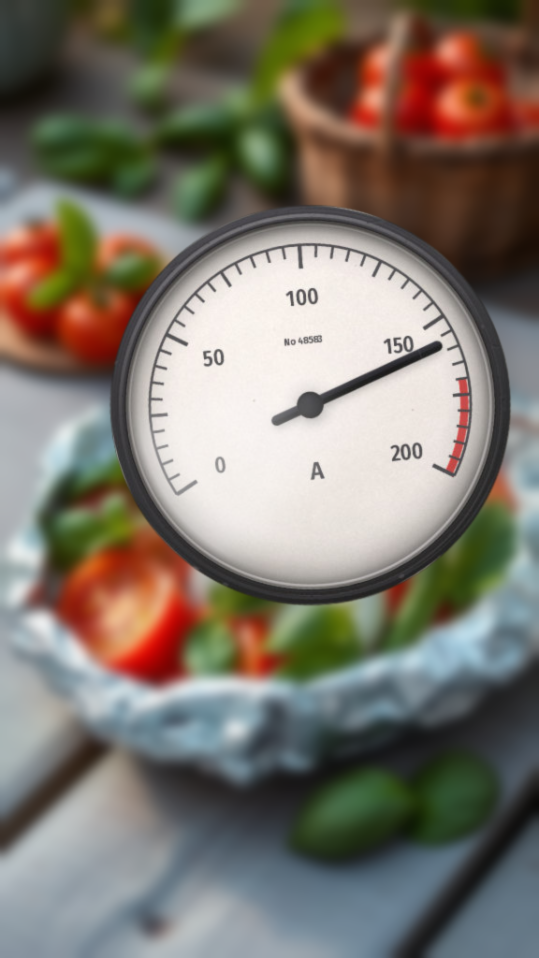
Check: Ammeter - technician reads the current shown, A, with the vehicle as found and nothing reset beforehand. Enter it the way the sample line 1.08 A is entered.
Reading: 157.5 A
